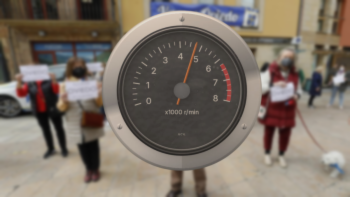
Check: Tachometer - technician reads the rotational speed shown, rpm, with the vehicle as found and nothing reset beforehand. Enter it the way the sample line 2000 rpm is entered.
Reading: 4750 rpm
